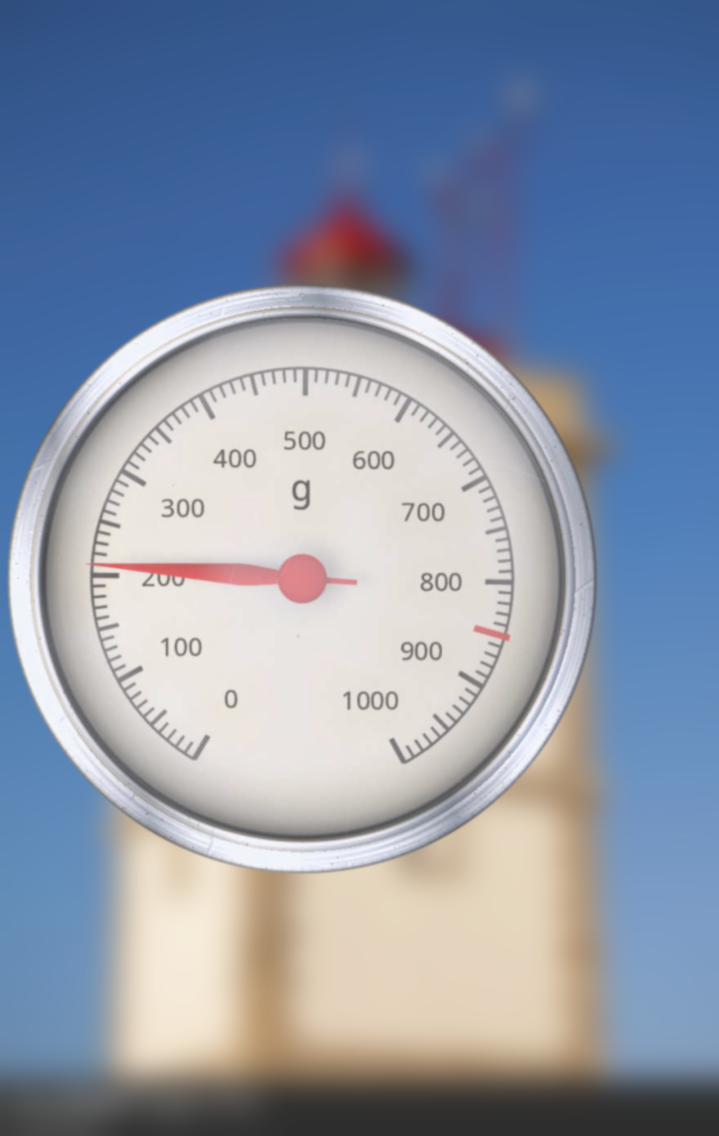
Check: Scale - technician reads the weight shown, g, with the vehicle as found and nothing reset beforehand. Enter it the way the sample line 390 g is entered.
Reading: 210 g
